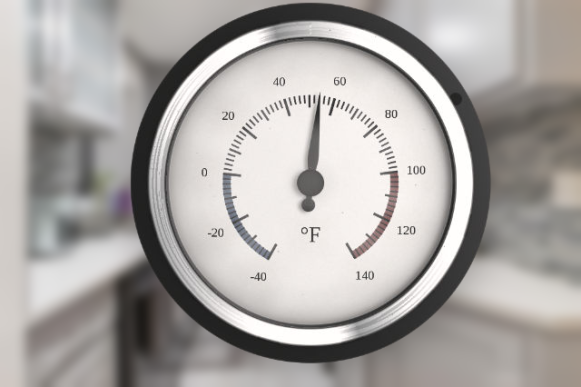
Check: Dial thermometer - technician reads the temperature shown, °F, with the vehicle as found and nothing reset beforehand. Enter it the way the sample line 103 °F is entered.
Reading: 54 °F
